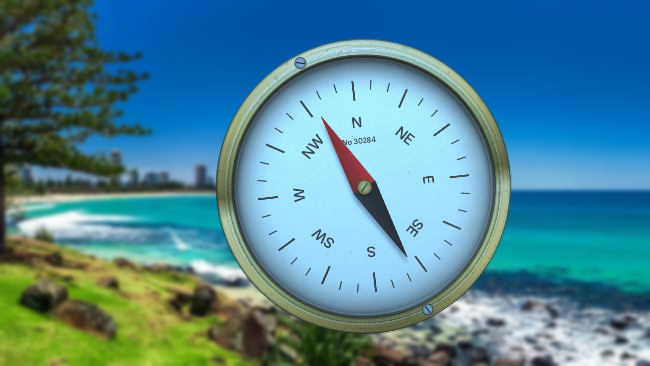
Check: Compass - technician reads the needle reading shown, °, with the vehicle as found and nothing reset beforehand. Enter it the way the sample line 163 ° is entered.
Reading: 335 °
